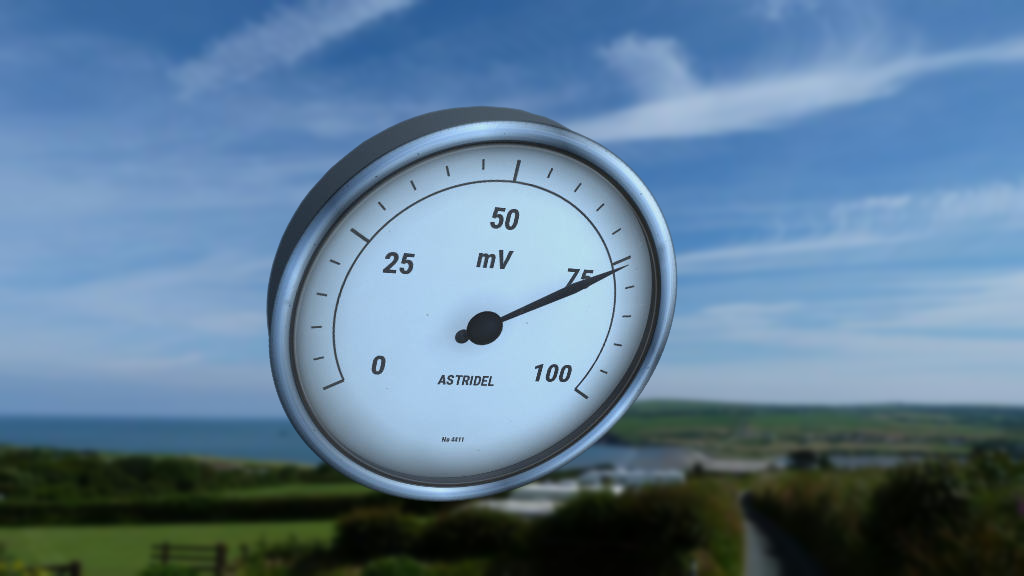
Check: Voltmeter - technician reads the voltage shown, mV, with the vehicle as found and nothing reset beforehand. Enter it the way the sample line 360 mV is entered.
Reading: 75 mV
